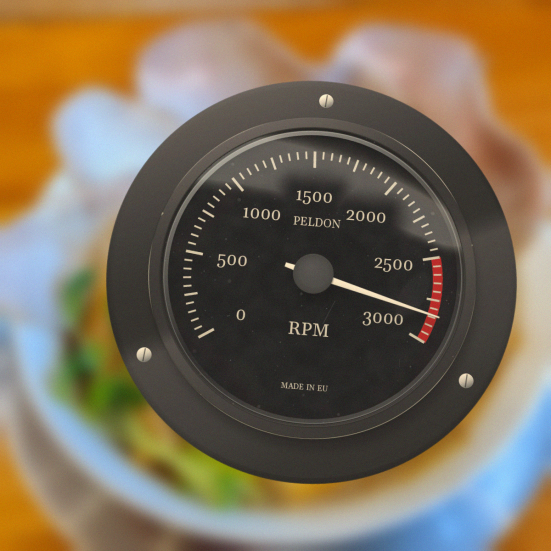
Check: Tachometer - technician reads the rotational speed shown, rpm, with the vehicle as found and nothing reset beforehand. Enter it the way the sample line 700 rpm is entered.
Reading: 2850 rpm
